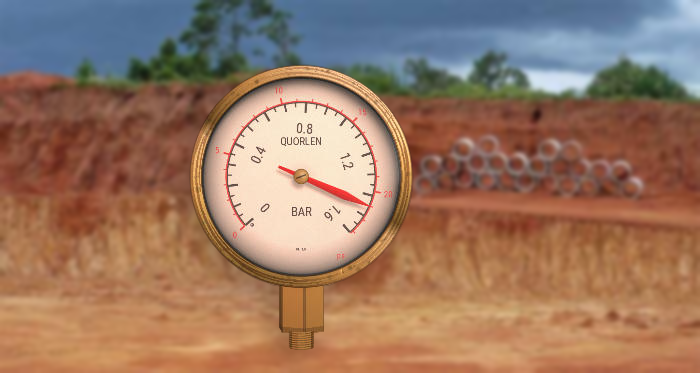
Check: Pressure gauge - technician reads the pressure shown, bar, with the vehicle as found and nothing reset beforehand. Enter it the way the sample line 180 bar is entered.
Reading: 1.45 bar
